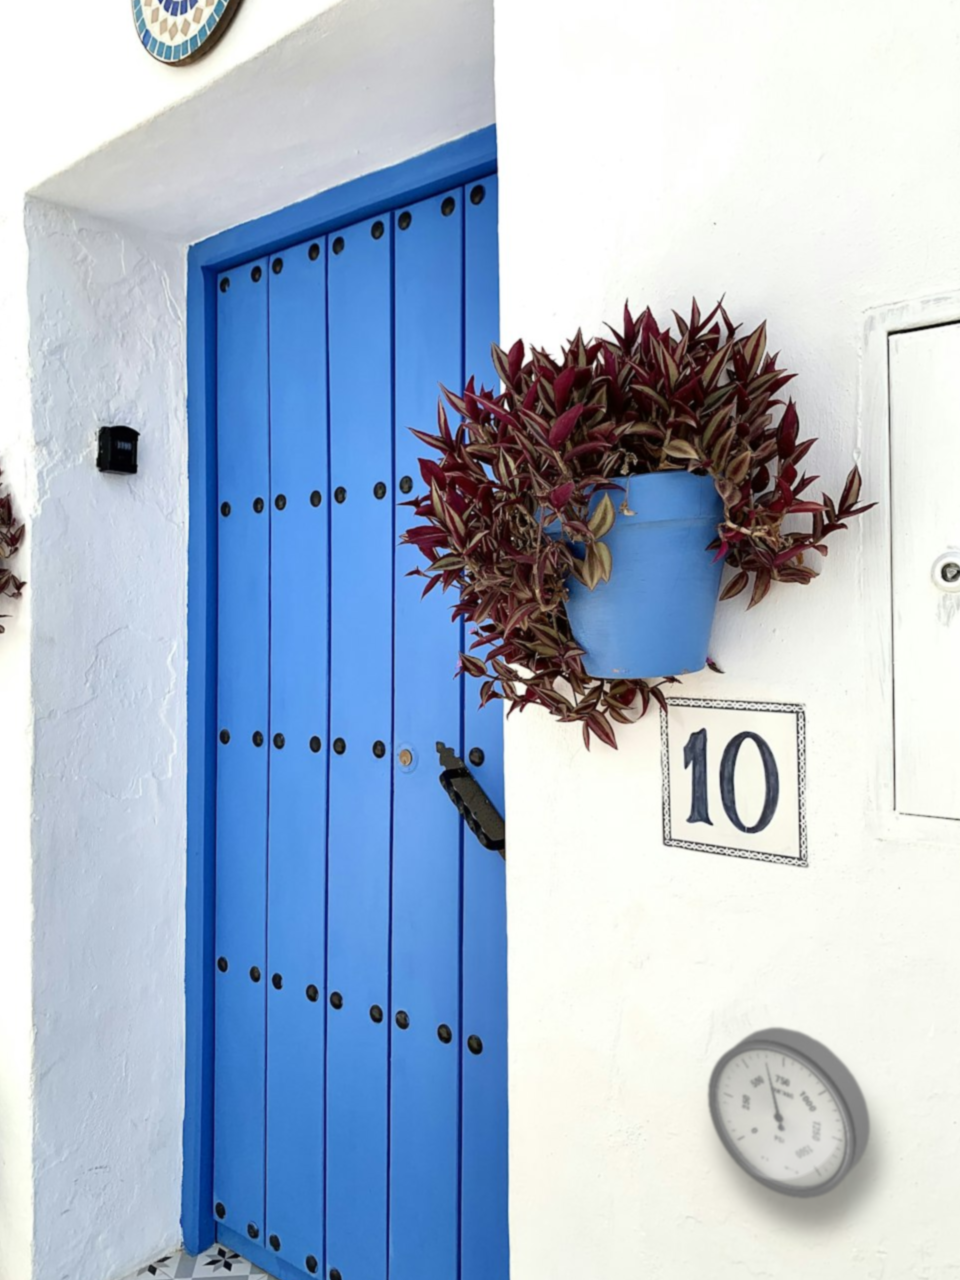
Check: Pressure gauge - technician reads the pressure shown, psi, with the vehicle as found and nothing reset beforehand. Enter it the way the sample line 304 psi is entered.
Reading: 650 psi
